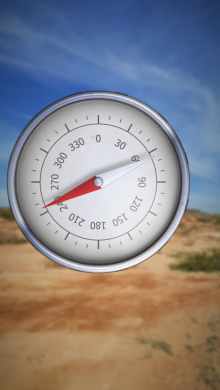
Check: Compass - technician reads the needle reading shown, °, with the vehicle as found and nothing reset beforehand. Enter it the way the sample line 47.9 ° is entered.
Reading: 245 °
